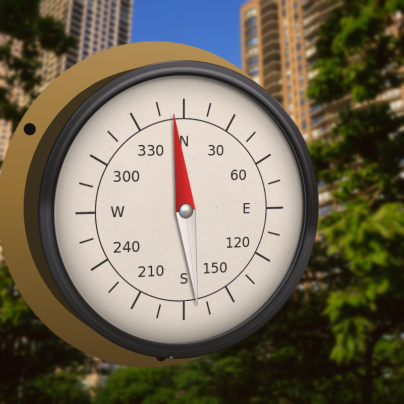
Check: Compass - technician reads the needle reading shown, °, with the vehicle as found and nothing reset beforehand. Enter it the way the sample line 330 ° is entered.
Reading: 352.5 °
